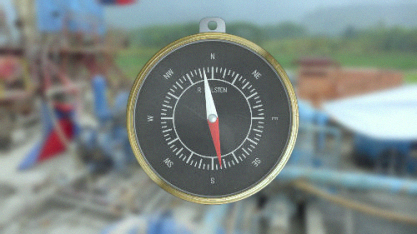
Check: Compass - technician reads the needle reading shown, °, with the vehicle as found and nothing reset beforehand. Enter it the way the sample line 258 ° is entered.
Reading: 170 °
